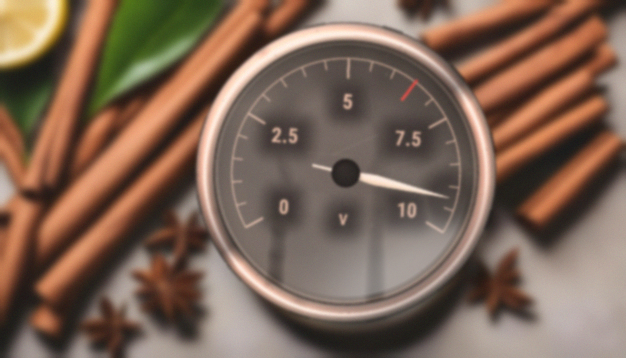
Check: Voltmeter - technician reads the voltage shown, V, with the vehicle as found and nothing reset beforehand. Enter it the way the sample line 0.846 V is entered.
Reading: 9.25 V
